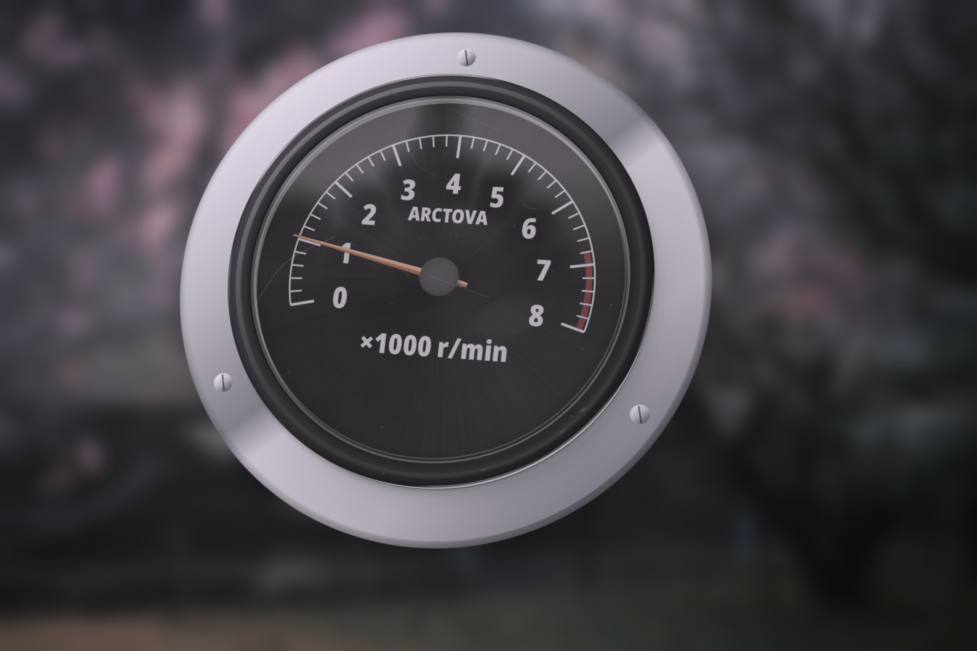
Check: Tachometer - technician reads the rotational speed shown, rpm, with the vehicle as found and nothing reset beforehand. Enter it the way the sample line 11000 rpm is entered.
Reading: 1000 rpm
